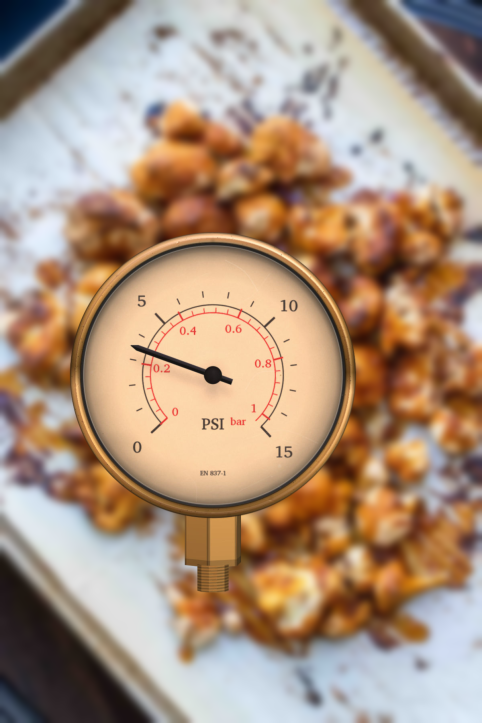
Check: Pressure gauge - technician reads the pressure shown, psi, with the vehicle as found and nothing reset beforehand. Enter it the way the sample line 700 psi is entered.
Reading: 3.5 psi
